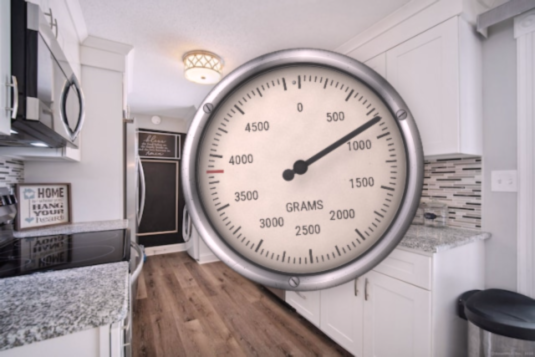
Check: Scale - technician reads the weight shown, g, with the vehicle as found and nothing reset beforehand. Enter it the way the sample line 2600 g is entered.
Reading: 850 g
